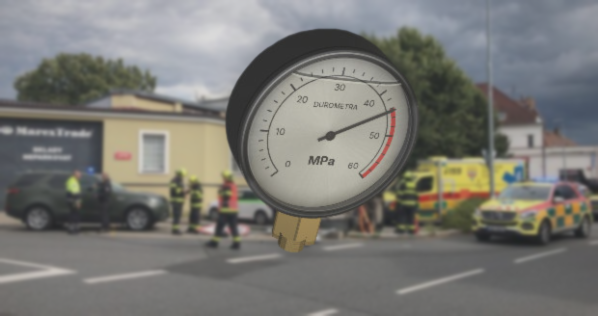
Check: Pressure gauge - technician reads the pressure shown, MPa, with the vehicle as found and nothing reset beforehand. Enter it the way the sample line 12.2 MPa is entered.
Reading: 44 MPa
